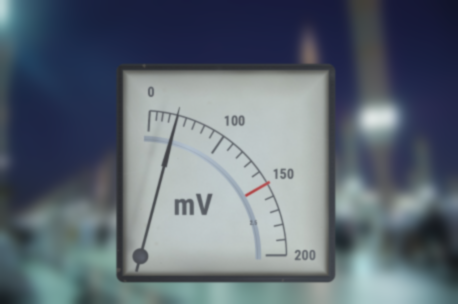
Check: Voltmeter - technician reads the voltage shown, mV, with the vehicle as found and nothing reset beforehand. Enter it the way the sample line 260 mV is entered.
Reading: 50 mV
